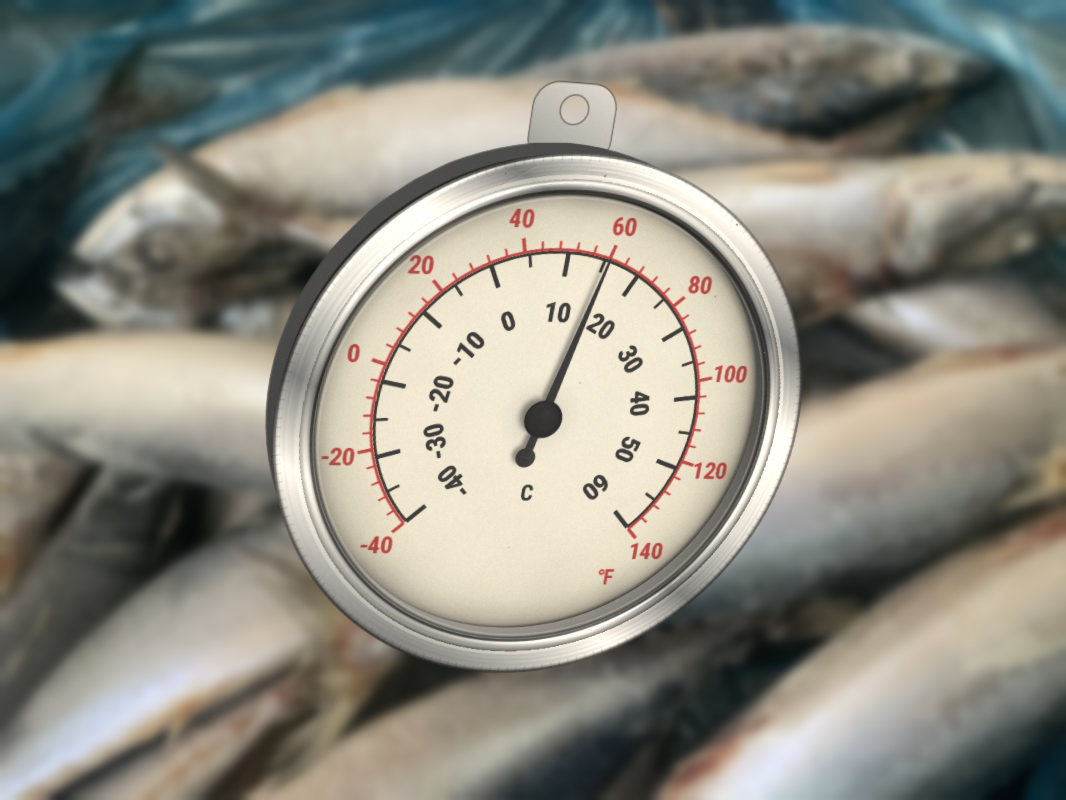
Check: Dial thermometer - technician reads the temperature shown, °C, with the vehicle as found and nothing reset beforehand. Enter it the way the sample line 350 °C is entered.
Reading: 15 °C
